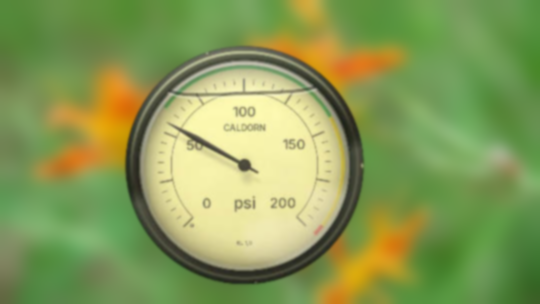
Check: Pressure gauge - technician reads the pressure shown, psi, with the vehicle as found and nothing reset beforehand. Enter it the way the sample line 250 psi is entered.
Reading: 55 psi
